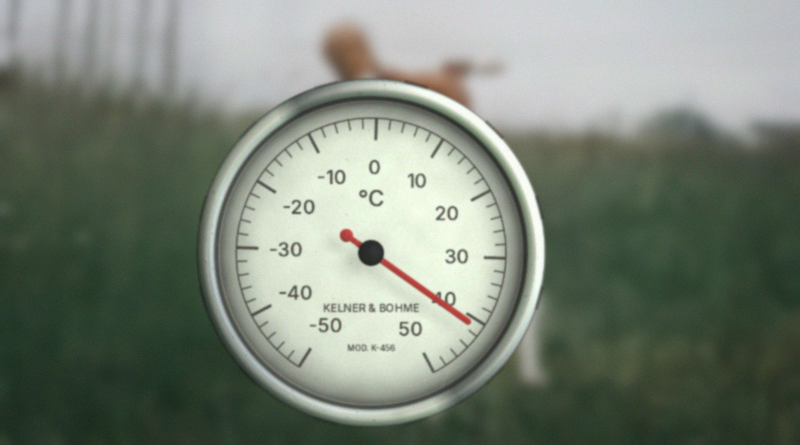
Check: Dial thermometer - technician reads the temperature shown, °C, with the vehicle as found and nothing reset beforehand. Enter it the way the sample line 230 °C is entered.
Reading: 41 °C
